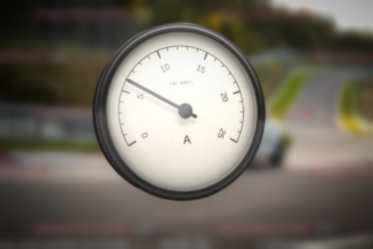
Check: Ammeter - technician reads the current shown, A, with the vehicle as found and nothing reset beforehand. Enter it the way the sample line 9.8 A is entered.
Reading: 6 A
